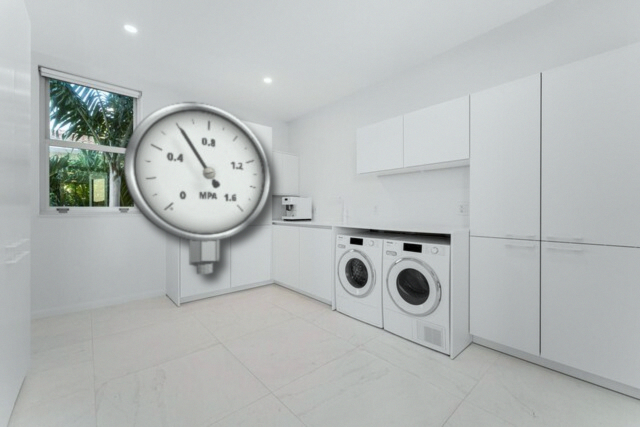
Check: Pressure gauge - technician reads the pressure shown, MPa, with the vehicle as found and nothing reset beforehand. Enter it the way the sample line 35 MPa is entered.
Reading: 0.6 MPa
